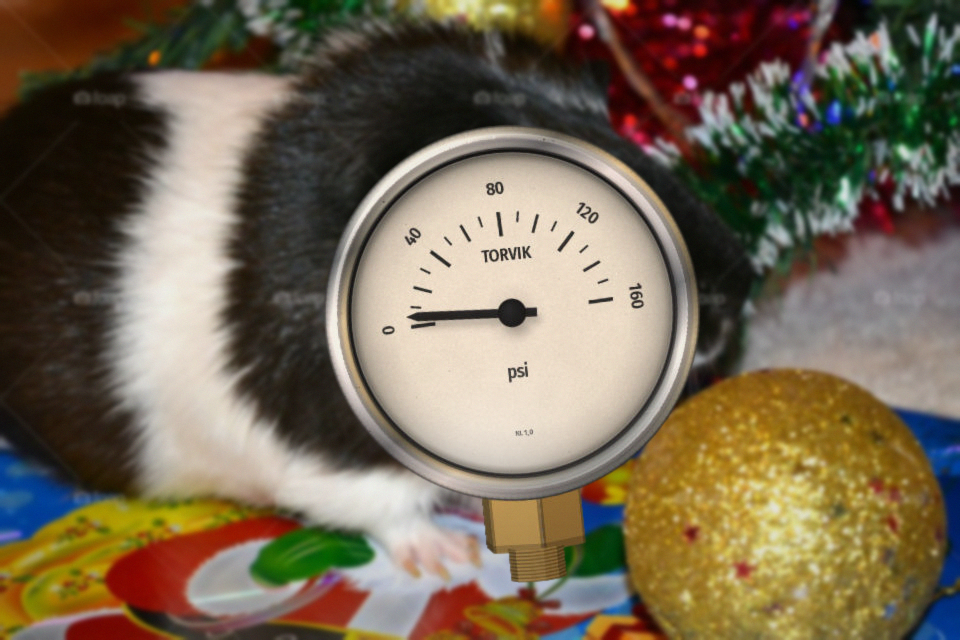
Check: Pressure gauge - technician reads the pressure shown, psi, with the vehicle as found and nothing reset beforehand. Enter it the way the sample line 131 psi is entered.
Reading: 5 psi
